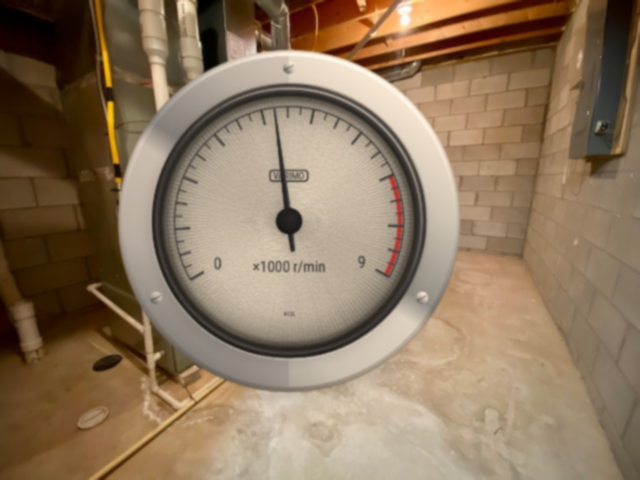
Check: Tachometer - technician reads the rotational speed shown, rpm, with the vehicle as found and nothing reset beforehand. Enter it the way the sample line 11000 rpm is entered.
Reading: 4250 rpm
